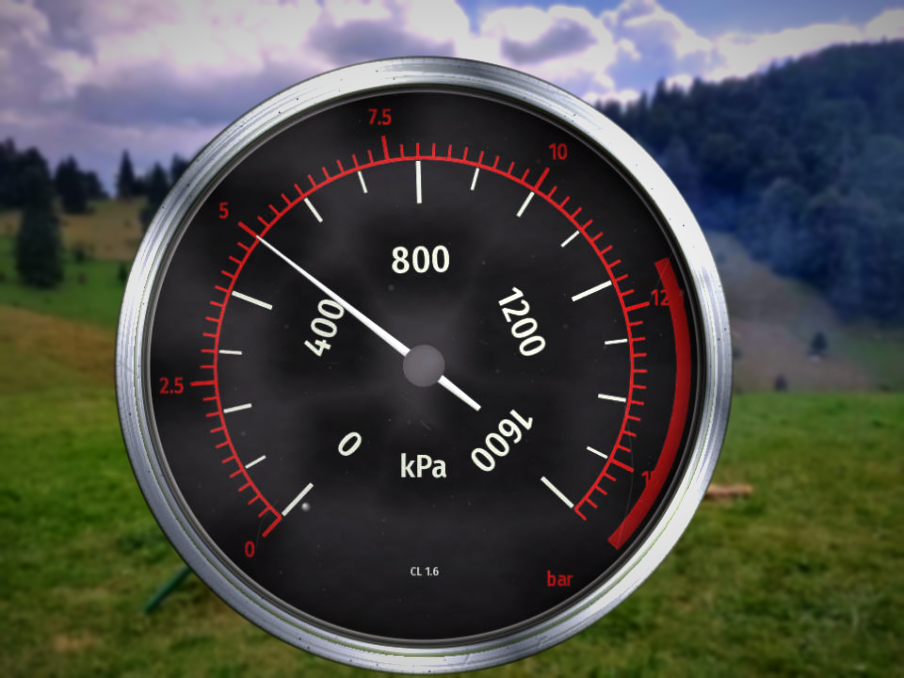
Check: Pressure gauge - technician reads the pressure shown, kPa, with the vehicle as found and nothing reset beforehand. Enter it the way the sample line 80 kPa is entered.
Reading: 500 kPa
